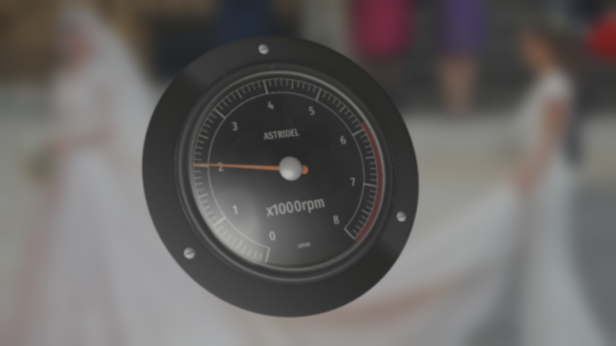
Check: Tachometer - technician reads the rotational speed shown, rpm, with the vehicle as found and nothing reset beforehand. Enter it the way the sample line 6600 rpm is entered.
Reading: 2000 rpm
